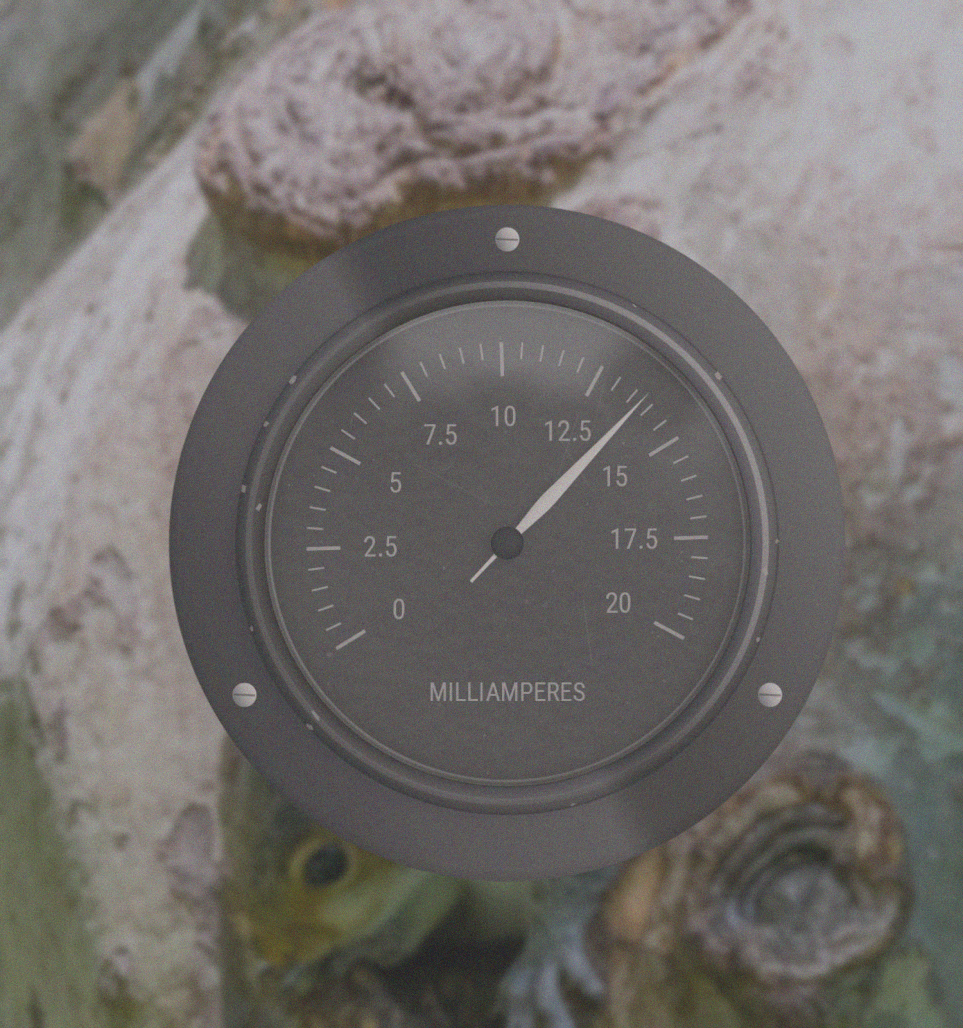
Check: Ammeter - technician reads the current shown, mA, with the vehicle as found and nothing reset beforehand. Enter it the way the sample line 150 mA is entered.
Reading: 13.75 mA
